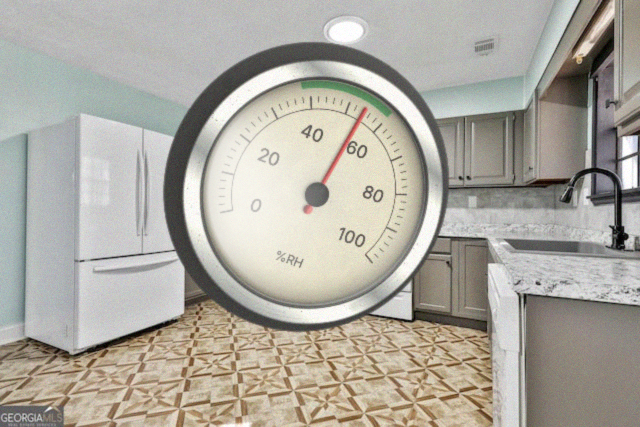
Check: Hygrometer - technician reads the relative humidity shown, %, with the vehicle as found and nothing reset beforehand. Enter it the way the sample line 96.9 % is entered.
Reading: 54 %
